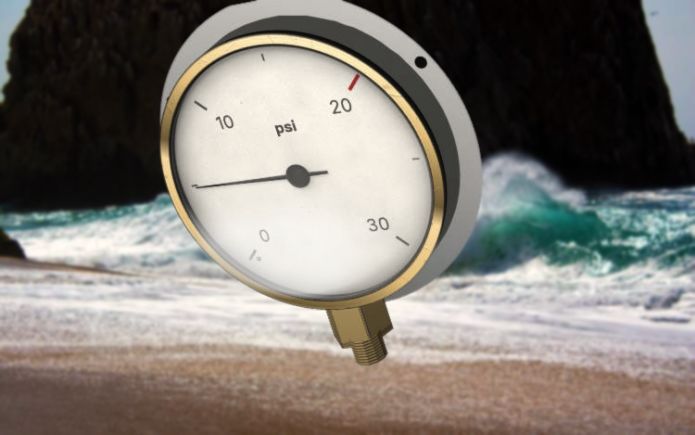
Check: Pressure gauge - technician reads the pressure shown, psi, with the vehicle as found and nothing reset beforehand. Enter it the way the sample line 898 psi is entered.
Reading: 5 psi
